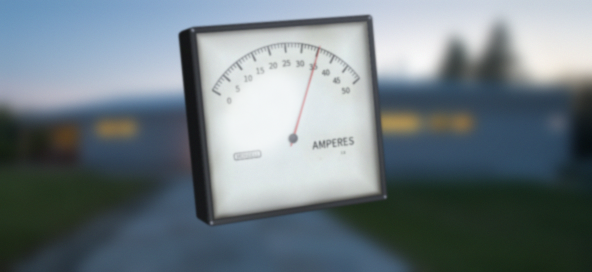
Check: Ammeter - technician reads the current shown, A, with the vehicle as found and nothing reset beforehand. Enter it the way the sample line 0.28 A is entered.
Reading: 35 A
